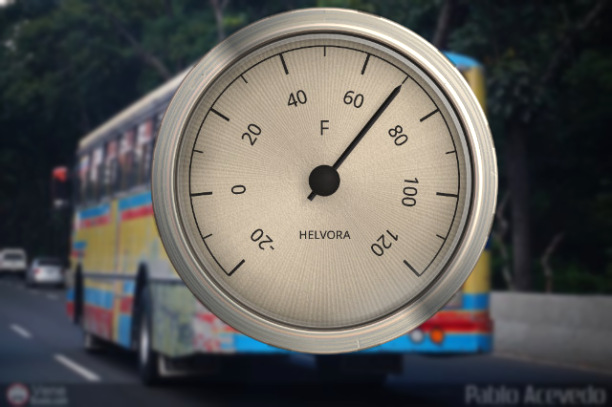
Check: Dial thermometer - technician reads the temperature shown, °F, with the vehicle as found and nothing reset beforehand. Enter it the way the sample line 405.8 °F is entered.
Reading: 70 °F
